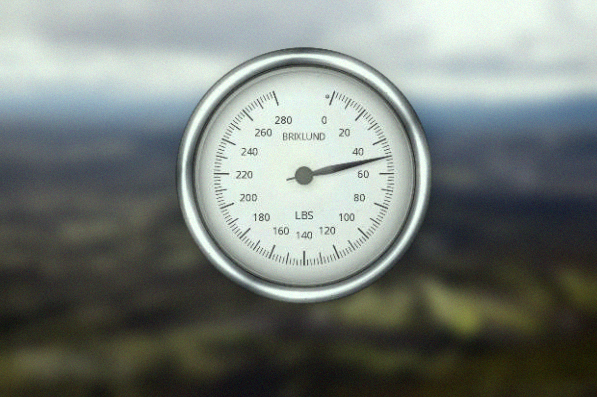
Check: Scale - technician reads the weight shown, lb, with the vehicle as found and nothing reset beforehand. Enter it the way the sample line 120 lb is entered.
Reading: 50 lb
